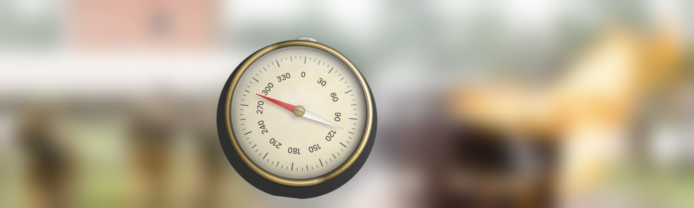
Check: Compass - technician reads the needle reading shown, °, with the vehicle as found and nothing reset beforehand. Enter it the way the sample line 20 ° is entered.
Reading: 285 °
